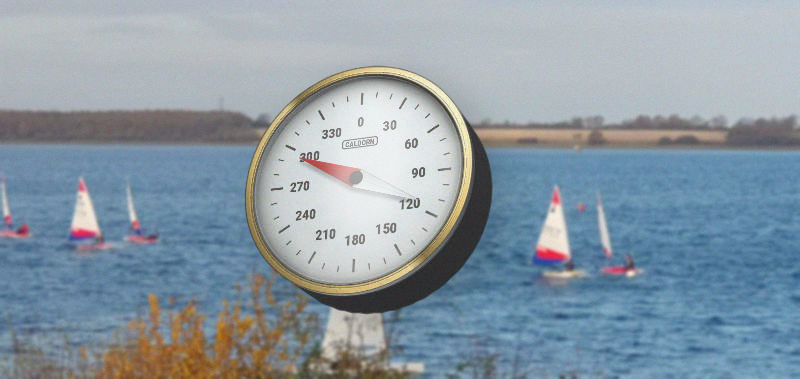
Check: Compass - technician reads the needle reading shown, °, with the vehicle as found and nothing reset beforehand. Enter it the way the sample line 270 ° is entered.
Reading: 295 °
